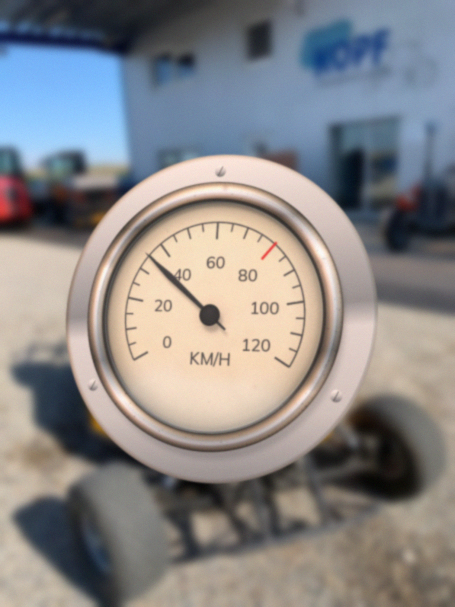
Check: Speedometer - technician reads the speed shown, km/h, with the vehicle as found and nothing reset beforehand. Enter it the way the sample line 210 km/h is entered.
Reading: 35 km/h
